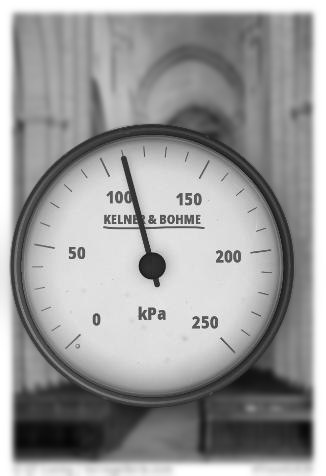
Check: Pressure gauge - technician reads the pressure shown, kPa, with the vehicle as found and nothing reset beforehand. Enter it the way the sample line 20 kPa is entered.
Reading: 110 kPa
